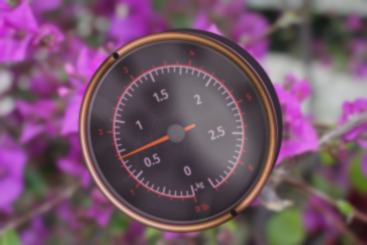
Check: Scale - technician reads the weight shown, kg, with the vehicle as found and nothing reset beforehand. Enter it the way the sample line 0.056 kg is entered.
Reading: 0.7 kg
